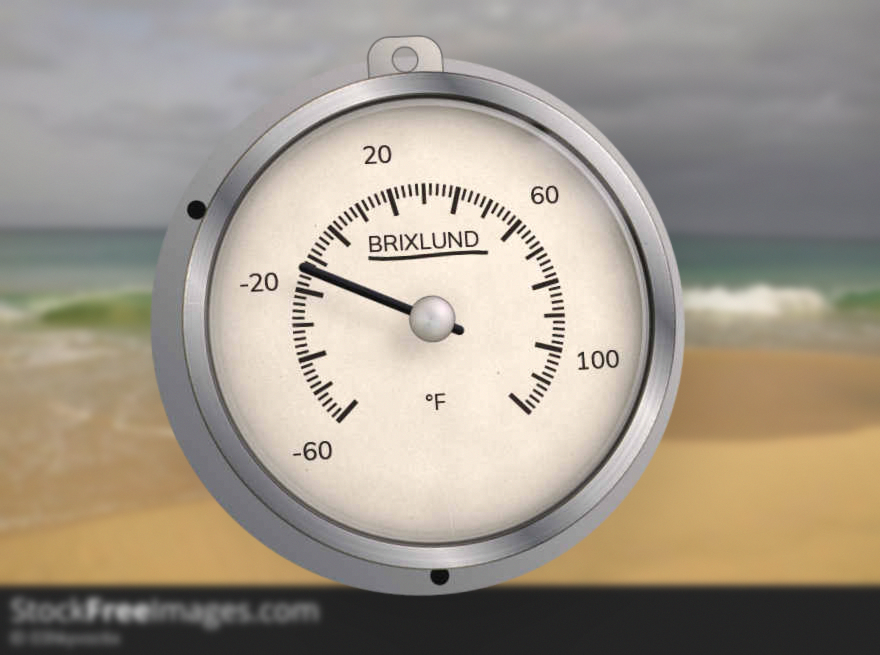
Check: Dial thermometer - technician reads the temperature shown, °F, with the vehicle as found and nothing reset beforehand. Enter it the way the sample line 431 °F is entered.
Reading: -14 °F
